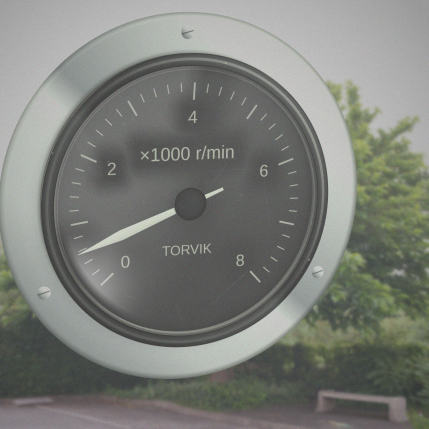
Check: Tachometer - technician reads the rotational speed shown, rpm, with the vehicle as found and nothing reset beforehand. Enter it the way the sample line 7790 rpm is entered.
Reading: 600 rpm
